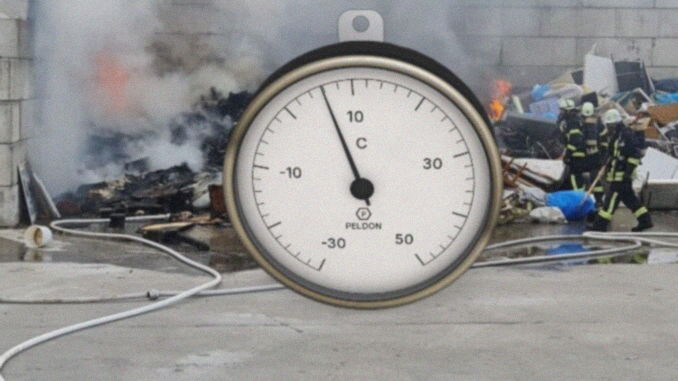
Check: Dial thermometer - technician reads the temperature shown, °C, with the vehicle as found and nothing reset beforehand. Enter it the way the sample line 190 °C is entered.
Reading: 6 °C
